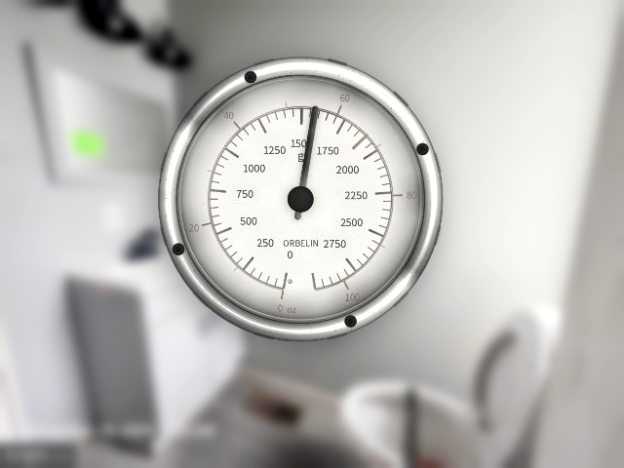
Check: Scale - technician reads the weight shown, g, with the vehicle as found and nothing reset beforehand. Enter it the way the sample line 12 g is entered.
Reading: 1575 g
